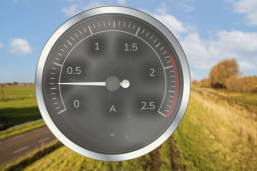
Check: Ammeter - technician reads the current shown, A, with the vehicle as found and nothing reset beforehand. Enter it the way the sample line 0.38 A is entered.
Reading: 0.3 A
